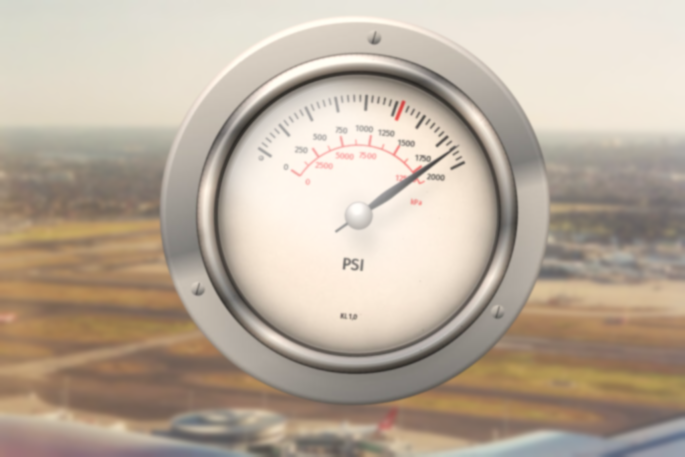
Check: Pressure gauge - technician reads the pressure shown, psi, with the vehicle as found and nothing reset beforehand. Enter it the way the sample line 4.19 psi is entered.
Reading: 1850 psi
